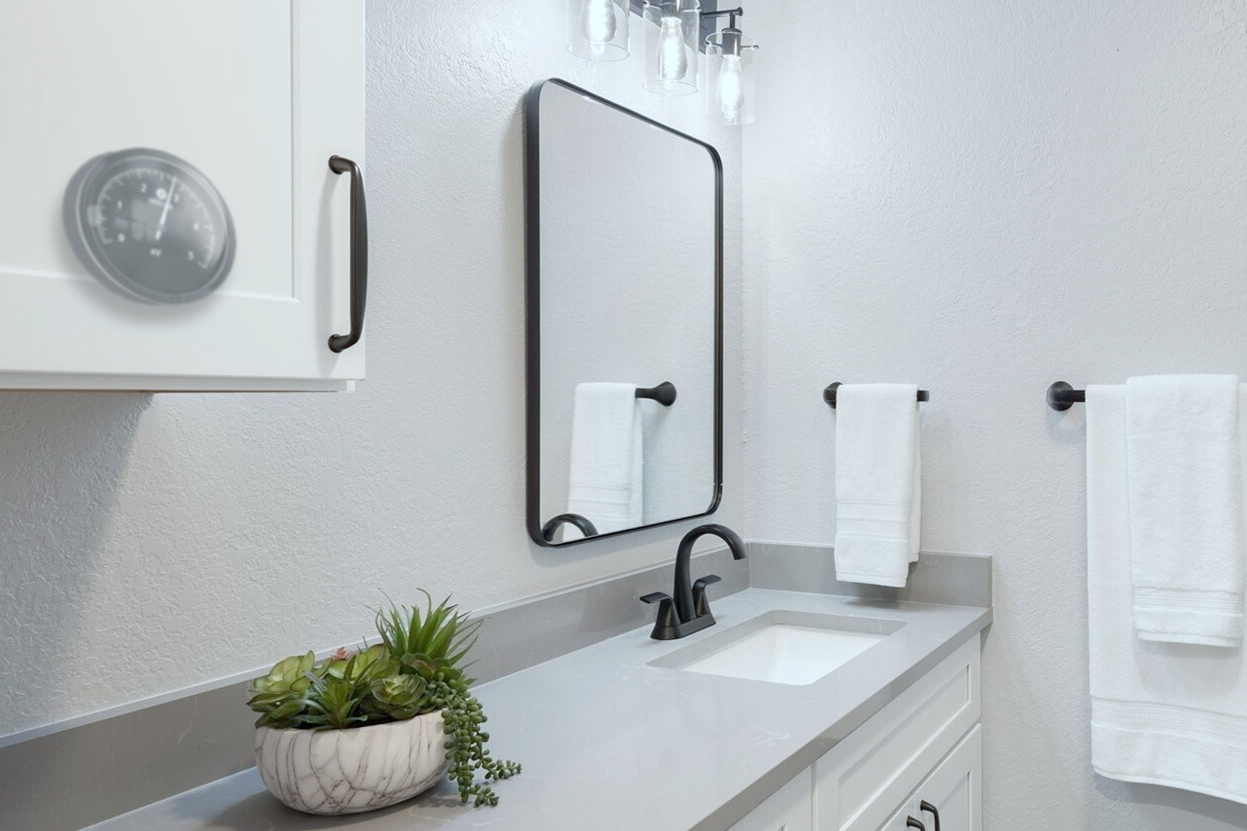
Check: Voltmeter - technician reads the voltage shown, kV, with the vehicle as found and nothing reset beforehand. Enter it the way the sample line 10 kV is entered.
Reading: 2.75 kV
